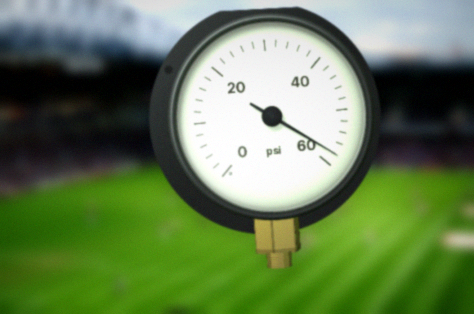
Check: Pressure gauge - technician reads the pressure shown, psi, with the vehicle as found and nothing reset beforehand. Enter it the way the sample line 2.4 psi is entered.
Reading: 58 psi
